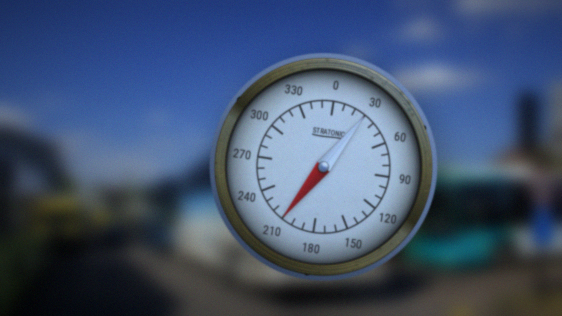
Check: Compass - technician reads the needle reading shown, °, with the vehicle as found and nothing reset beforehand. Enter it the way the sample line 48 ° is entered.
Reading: 210 °
